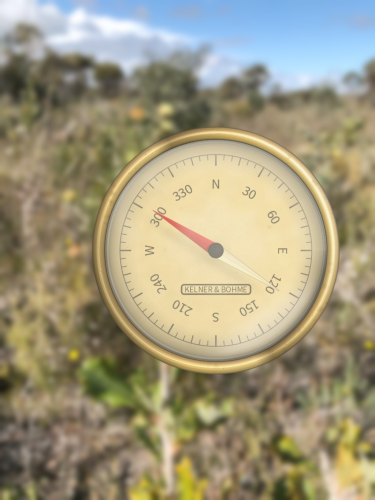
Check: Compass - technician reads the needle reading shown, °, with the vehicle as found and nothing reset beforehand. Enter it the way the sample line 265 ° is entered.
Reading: 302.5 °
